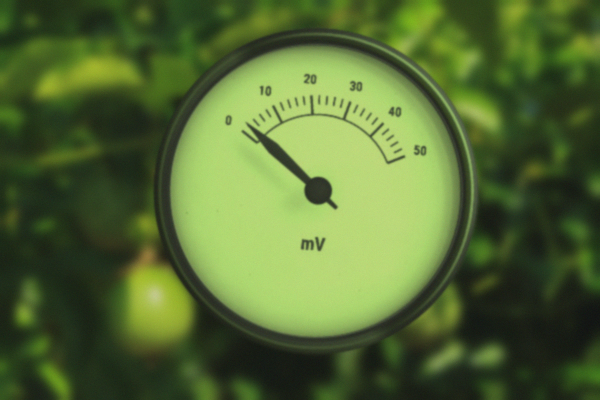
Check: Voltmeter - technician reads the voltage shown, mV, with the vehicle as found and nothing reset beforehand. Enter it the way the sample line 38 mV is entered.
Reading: 2 mV
